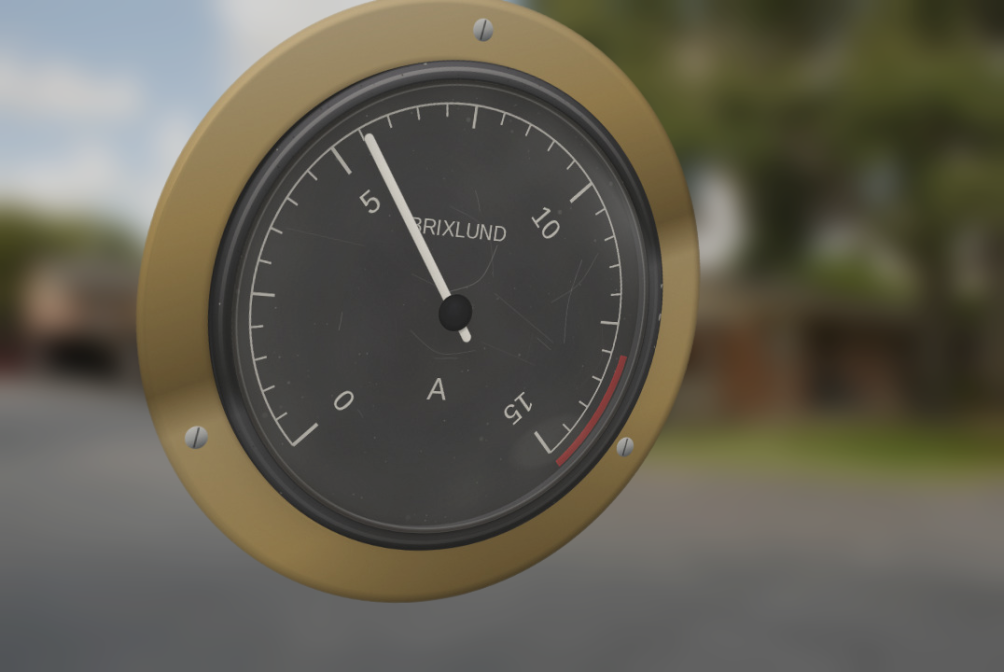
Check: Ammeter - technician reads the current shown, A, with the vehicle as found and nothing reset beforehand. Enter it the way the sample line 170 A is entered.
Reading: 5.5 A
